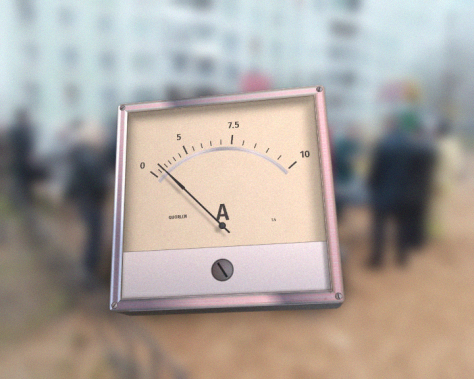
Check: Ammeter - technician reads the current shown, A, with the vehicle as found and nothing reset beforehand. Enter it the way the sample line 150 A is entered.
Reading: 2.5 A
